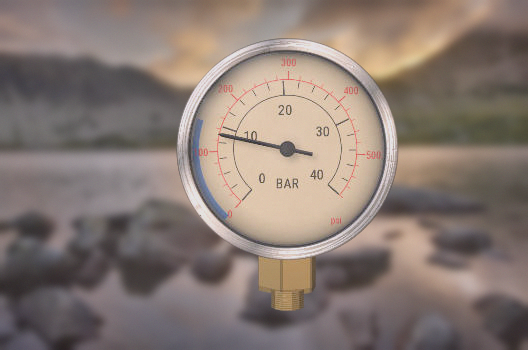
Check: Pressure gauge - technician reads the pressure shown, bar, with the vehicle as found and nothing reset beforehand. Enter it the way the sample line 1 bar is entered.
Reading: 9 bar
